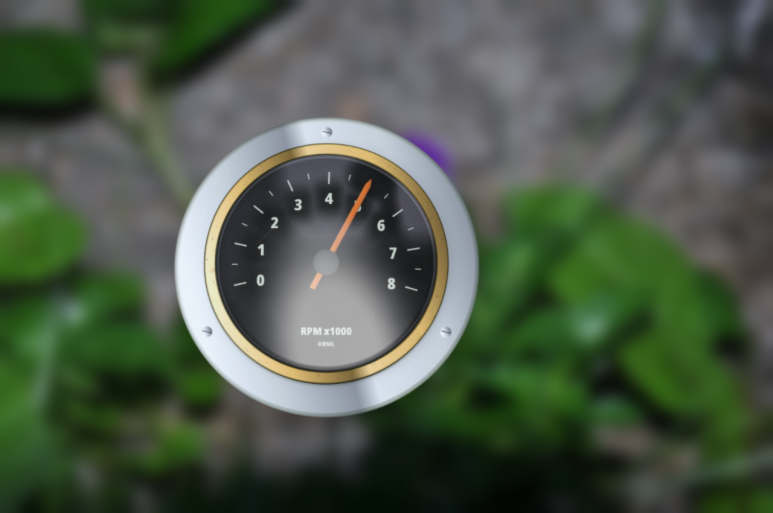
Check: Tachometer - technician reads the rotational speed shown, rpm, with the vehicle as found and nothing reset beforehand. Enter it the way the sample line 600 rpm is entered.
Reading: 5000 rpm
